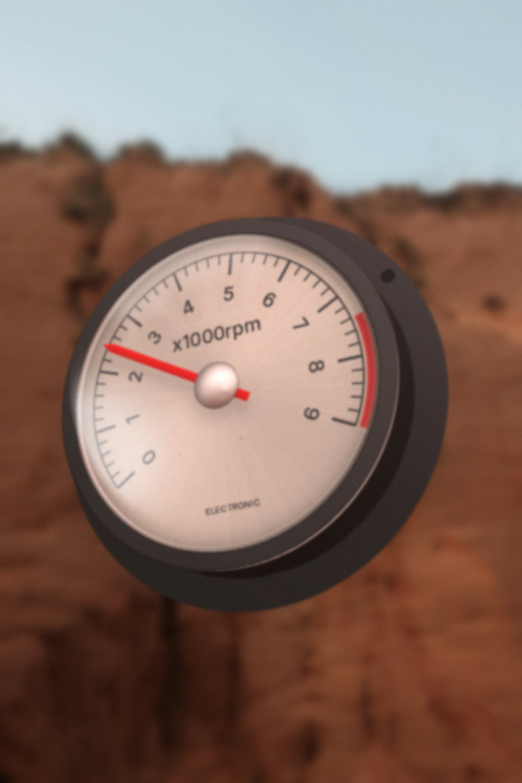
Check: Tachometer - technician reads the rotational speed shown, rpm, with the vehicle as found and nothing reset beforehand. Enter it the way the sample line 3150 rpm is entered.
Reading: 2400 rpm
